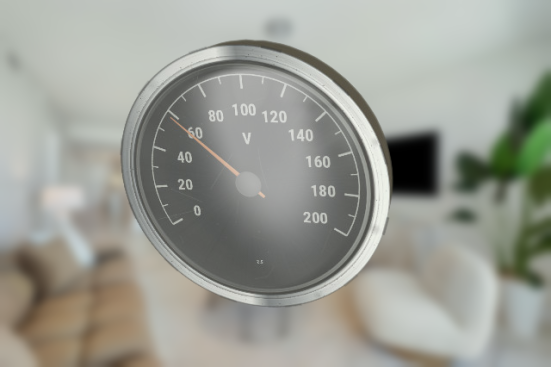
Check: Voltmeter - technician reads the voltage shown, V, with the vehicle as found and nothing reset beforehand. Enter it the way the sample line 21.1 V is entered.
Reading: 60 V
